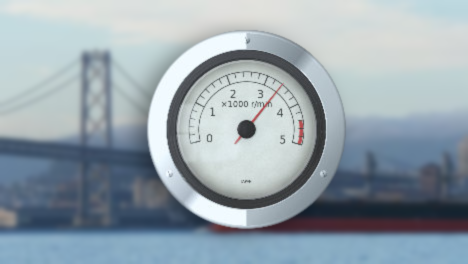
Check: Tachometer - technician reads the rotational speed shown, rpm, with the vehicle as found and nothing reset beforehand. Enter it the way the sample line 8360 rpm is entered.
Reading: 3400 rpm
